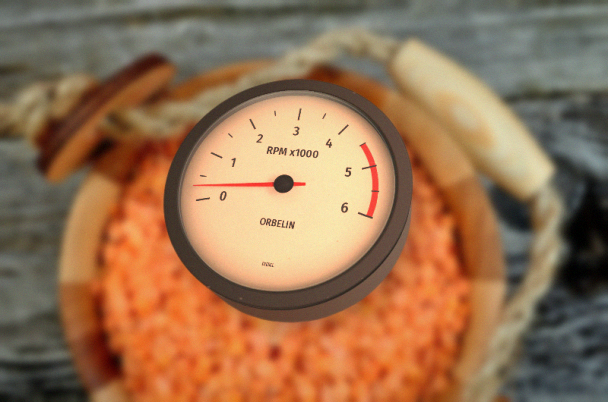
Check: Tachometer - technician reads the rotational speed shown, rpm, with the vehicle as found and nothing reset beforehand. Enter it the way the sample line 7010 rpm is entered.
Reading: 250 rpm
